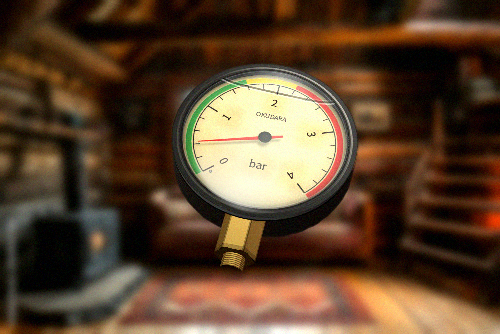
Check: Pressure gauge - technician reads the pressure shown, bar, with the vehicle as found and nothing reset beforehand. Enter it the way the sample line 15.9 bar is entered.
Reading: 0.4 bar
